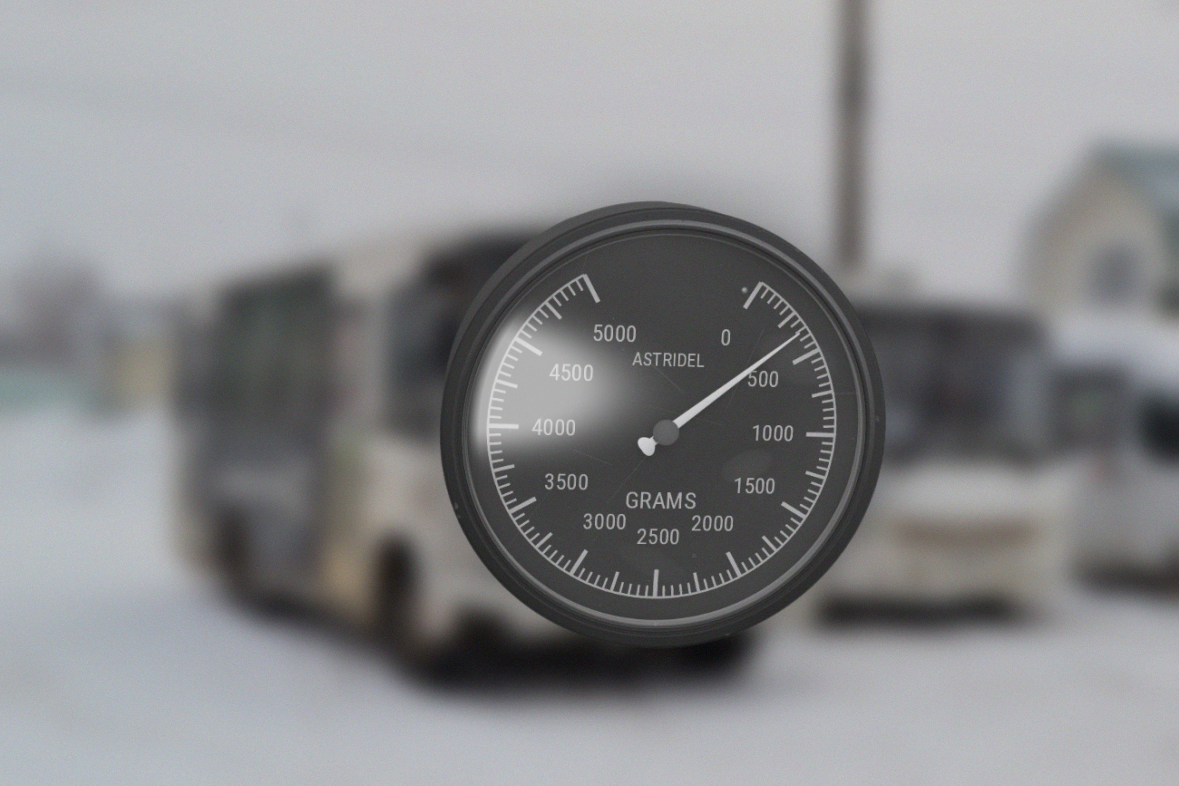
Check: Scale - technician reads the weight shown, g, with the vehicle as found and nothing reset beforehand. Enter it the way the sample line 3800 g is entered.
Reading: 350 g
